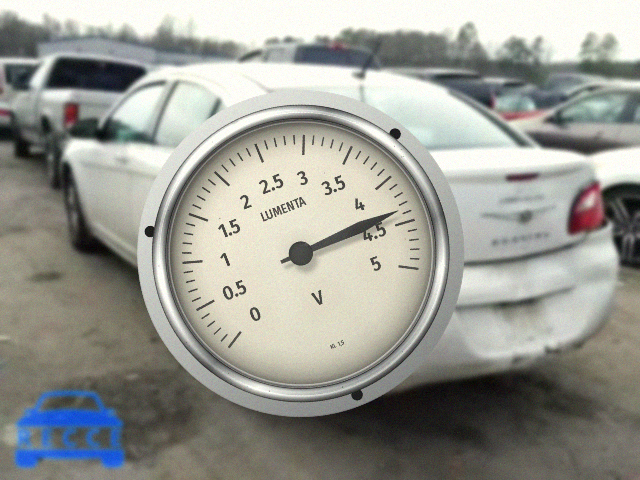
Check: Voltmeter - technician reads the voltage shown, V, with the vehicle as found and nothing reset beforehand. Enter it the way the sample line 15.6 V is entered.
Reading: 4.35 V
